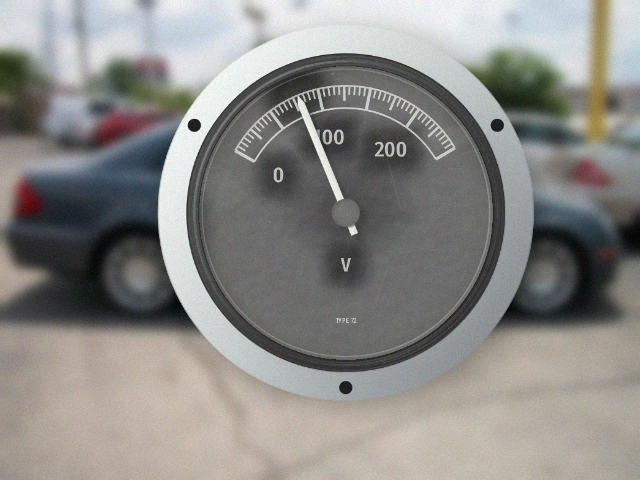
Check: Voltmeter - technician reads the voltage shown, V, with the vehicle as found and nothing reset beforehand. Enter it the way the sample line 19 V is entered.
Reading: 80 V
